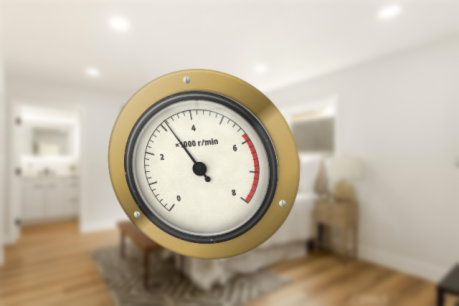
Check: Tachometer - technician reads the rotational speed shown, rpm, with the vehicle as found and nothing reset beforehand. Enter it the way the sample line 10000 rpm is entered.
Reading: 3200 rpm
